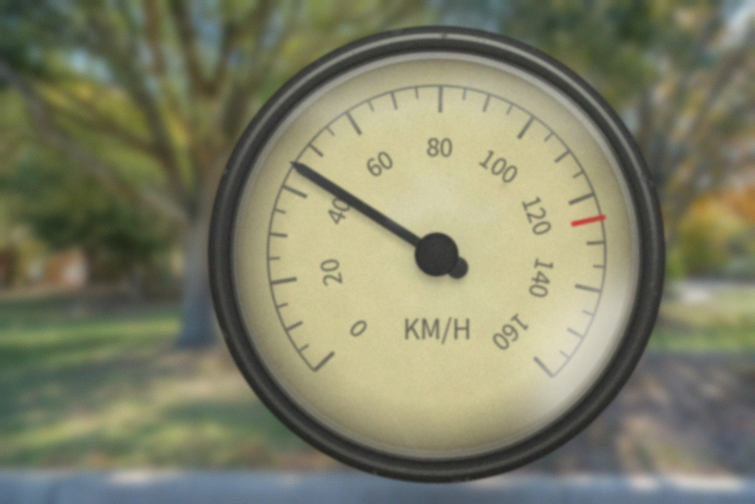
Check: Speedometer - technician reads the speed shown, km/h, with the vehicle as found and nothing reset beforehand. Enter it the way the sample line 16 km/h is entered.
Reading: 45 km/h
